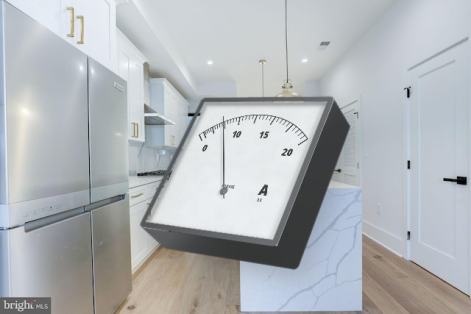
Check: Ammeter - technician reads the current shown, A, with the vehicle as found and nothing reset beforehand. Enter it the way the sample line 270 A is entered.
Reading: 7.5 A
